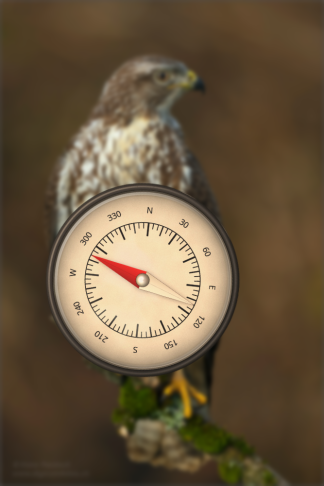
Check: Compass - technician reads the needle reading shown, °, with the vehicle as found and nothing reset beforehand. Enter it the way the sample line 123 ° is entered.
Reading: 290 °
